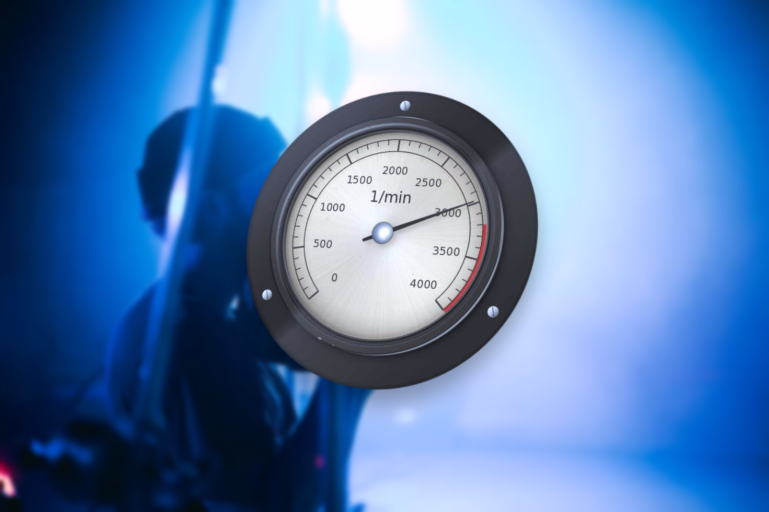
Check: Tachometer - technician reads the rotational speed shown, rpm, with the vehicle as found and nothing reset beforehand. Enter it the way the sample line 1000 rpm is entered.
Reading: 3000 rpm
